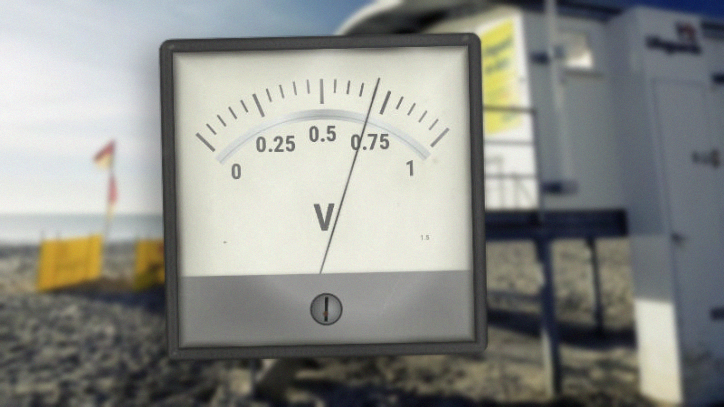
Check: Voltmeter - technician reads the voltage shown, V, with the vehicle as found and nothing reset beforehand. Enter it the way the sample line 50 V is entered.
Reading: 0.7 V
